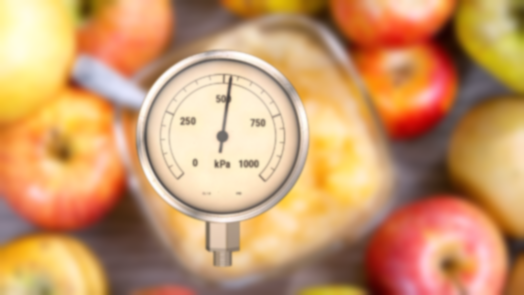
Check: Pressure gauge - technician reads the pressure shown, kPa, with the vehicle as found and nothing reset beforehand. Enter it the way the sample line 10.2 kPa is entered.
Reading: 525 kPa
